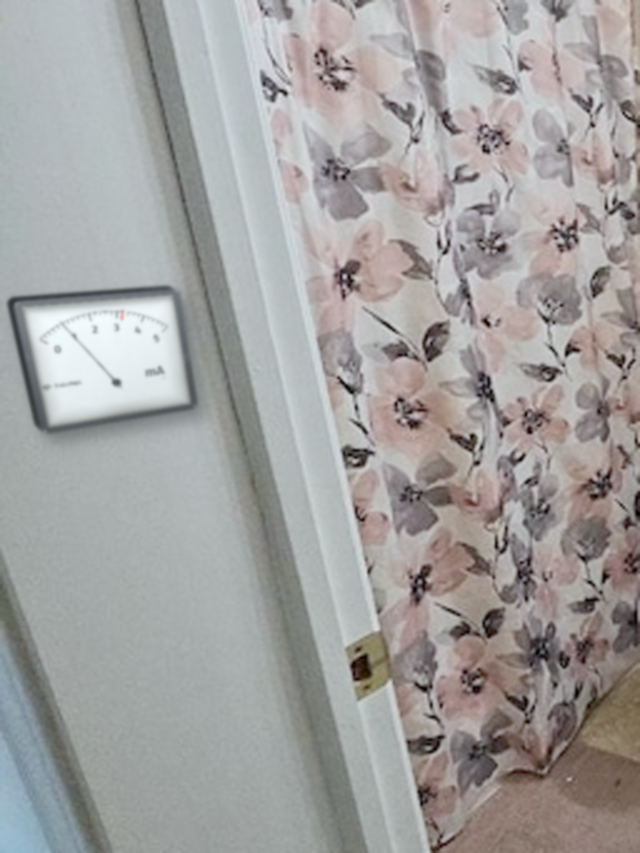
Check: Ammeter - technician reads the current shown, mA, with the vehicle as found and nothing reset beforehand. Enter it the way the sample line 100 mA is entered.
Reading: 1 mA
